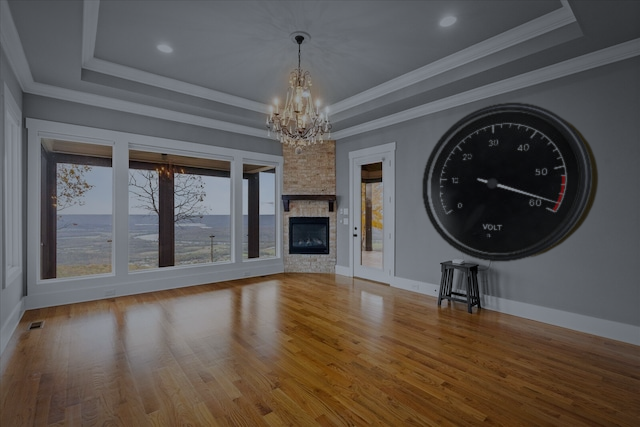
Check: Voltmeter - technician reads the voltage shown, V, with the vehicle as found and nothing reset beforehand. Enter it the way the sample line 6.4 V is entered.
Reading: 58 V
